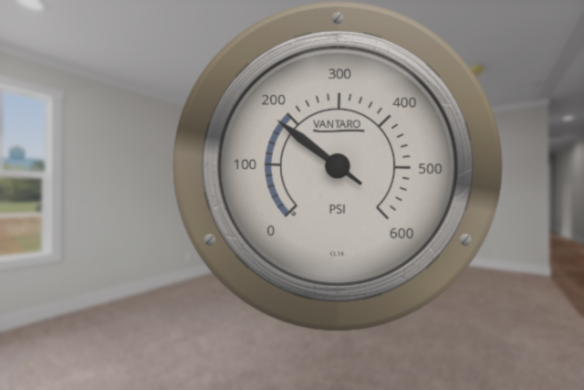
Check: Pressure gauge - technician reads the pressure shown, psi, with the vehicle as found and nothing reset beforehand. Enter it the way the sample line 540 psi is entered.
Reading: 180 psi
